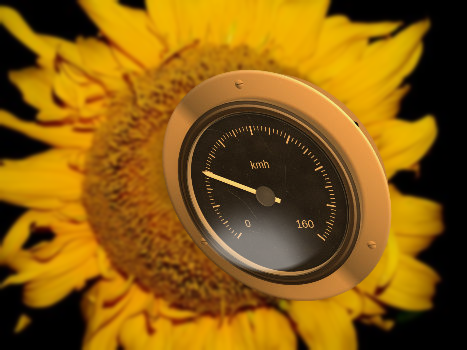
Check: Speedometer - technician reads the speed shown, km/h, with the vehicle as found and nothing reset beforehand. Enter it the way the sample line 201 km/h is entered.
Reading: 40 km/h
